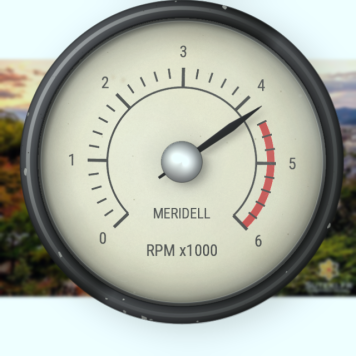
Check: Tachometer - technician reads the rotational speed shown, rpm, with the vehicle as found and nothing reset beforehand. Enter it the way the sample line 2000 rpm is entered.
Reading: 4200 rpm
